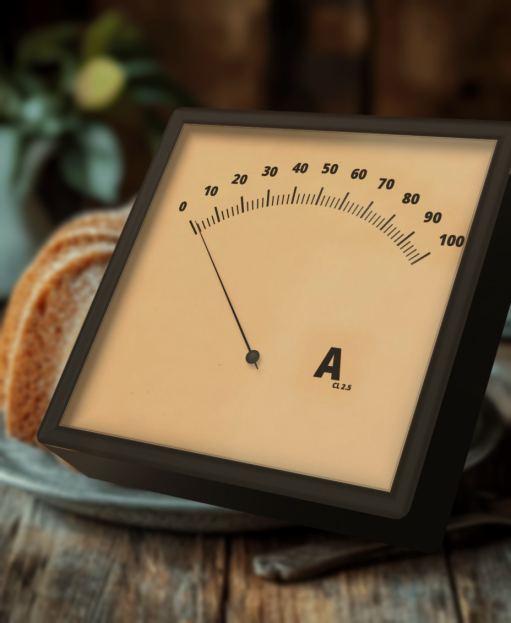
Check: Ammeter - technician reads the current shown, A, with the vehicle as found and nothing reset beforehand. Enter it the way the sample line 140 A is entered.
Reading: 2 A
